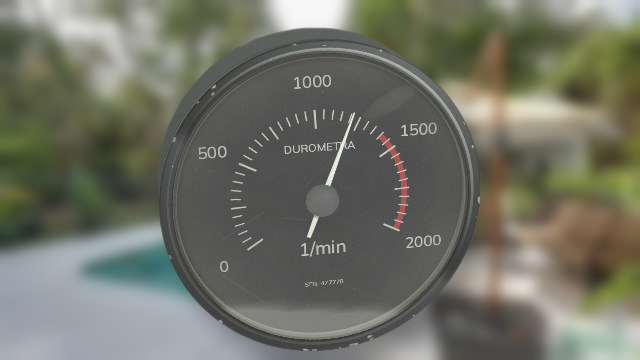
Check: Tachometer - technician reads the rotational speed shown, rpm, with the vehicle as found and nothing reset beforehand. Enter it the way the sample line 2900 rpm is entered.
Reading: 1200 rpm
